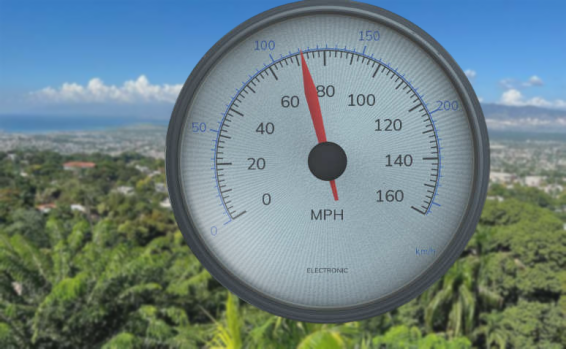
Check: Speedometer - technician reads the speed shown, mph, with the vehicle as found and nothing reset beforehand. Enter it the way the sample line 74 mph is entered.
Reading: 72 mph
